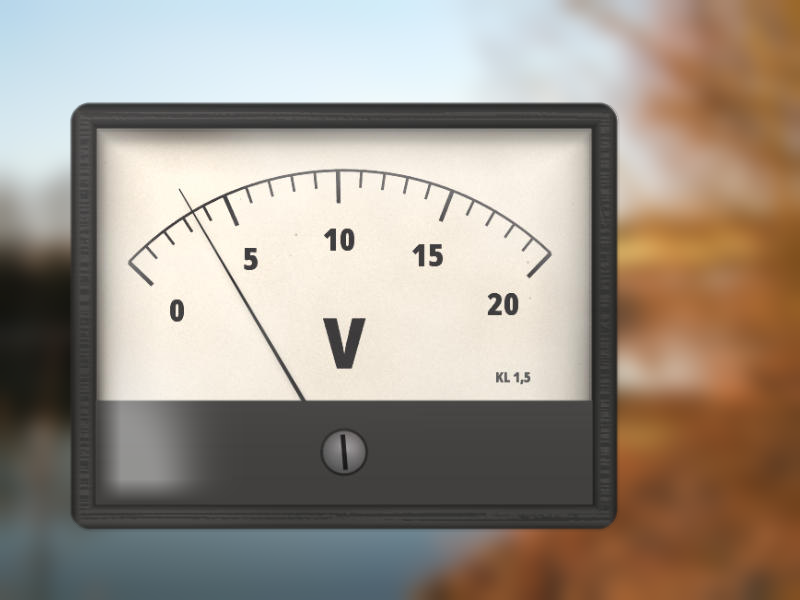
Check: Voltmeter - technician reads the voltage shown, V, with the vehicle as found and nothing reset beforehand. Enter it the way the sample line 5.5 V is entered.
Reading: 3.5 V
